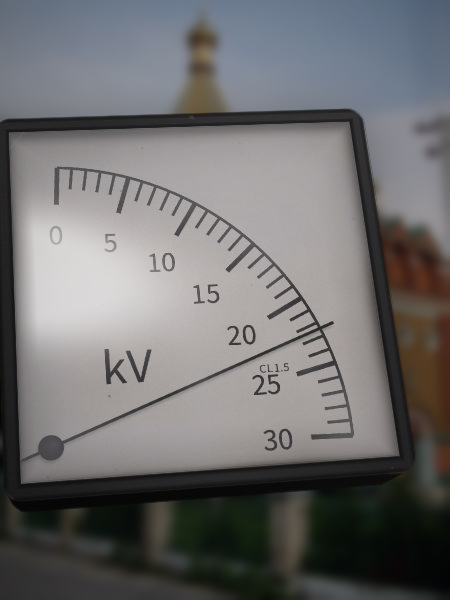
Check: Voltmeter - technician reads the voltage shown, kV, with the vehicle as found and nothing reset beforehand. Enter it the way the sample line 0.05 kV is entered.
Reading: 22.5 kV
